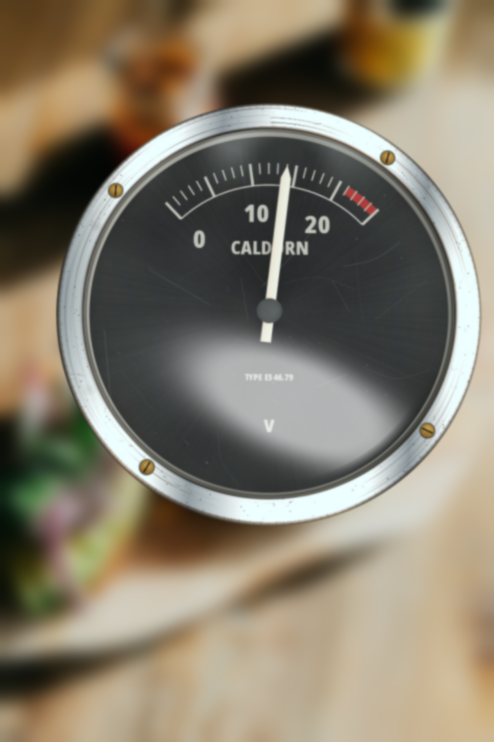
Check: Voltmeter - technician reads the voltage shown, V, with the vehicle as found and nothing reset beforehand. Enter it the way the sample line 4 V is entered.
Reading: 14 V
